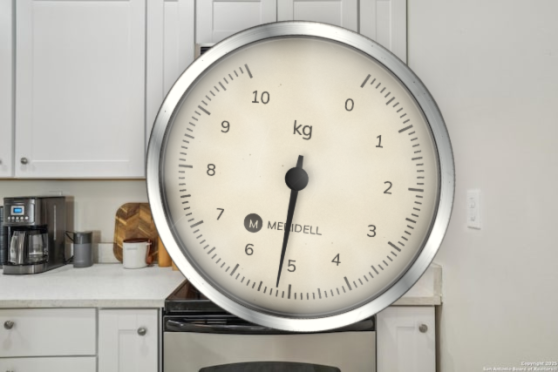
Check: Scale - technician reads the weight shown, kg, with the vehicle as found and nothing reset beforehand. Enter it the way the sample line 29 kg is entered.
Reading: 5.2 kg
